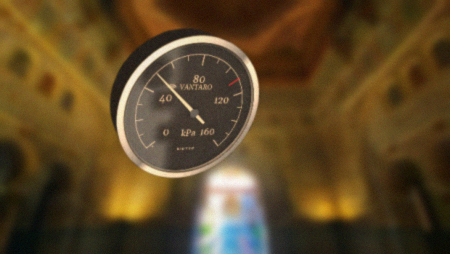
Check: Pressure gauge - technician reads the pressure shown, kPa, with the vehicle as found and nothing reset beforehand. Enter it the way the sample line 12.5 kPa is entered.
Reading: 50 kPa
